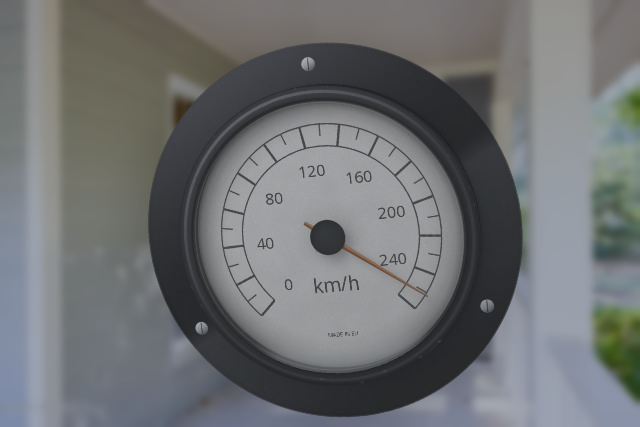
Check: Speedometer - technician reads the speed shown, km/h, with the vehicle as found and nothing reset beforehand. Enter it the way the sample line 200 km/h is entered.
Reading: 250 km/h
